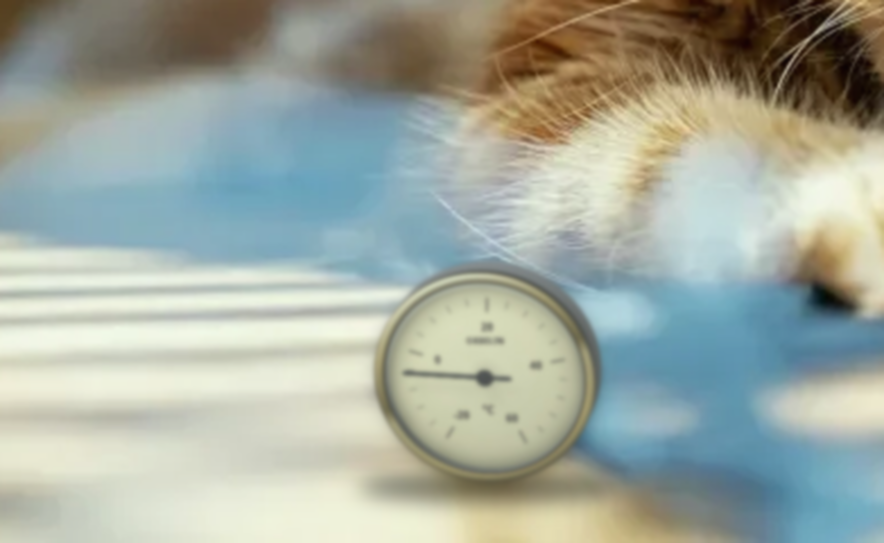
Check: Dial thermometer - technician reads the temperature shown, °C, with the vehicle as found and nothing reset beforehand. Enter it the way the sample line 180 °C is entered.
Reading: -4 °C
